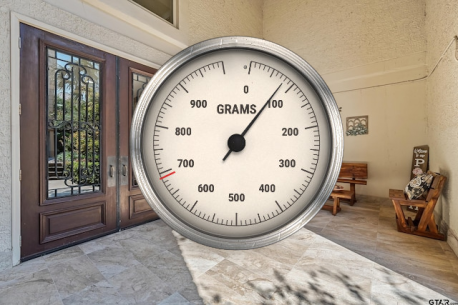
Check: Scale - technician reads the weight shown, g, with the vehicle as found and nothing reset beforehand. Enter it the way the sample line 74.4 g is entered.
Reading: 80 g
